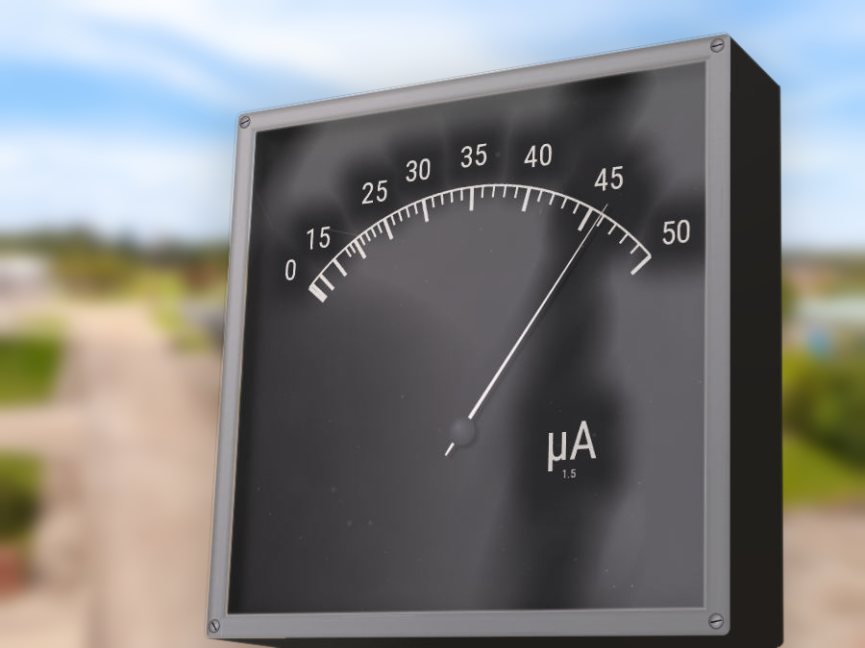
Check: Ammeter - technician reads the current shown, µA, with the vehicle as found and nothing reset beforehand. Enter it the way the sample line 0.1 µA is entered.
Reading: 46 µA
